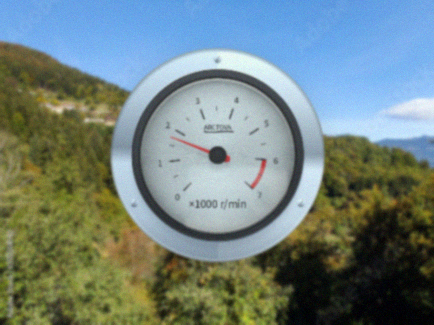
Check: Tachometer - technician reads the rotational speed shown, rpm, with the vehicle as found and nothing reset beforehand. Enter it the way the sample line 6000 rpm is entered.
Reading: 1750 rpm
